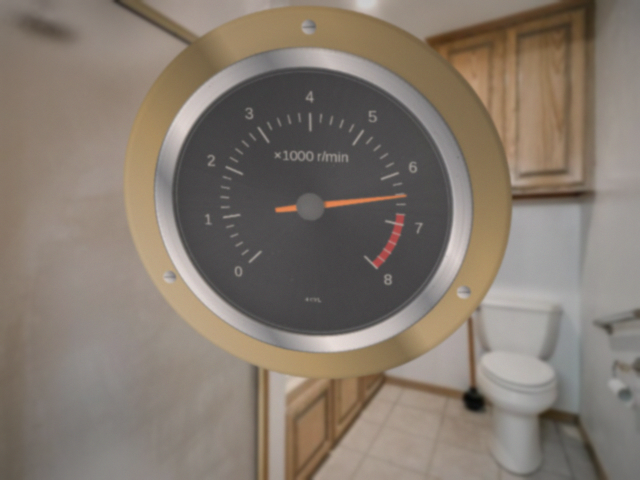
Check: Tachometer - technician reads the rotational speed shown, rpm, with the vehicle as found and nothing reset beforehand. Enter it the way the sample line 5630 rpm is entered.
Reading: 6400 rpm
